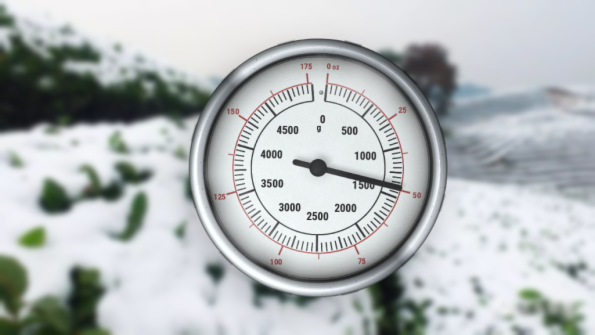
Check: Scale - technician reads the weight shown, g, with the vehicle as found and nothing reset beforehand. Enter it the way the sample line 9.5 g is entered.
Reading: 1400 g
